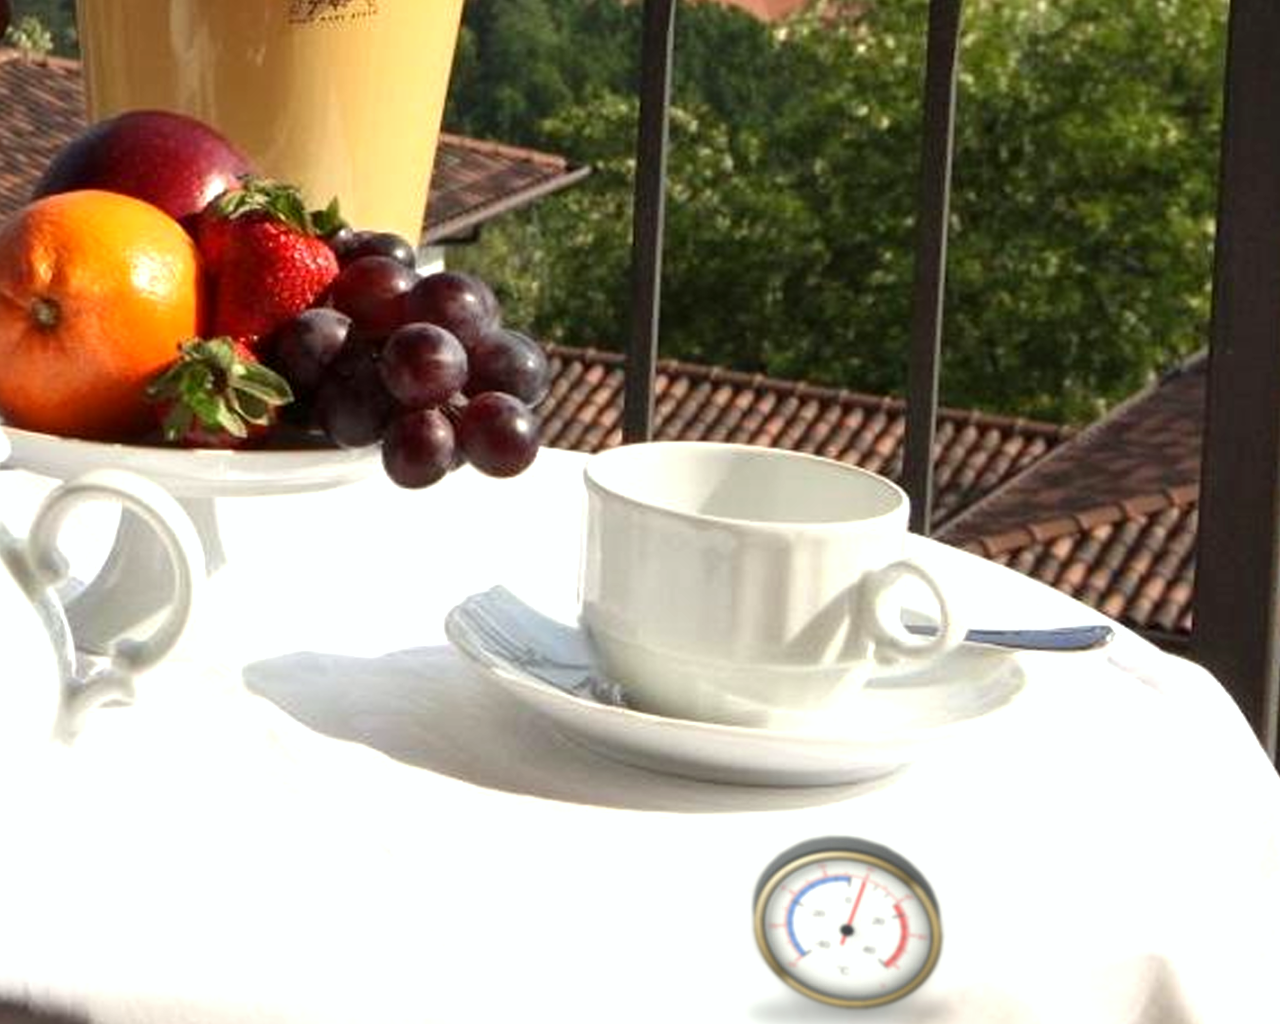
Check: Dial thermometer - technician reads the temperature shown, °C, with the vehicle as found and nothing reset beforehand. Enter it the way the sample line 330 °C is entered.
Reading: 4 °C
